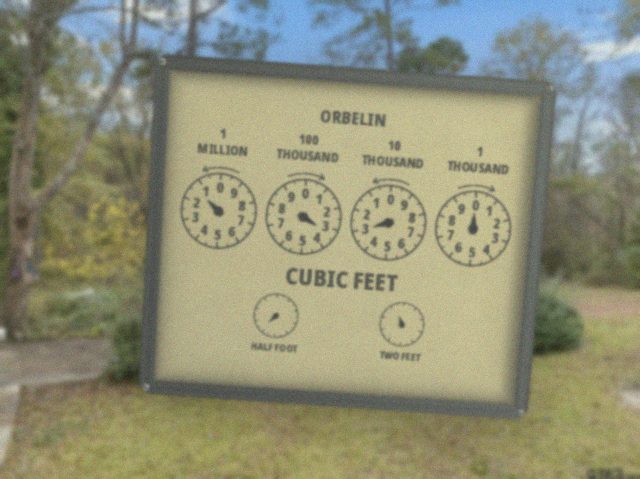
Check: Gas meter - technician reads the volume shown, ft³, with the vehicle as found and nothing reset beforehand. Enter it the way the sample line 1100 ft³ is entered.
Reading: 133000 ft³
